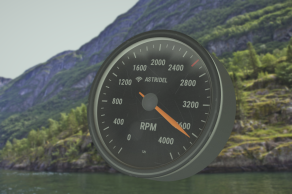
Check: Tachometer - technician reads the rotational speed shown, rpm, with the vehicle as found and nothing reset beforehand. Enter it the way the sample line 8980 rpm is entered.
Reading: 3650 rpm
